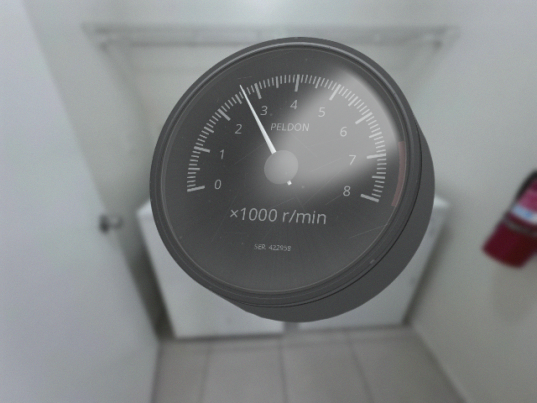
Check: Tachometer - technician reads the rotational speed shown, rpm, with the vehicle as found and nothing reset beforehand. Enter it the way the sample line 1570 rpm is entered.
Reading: 2700 rpm
